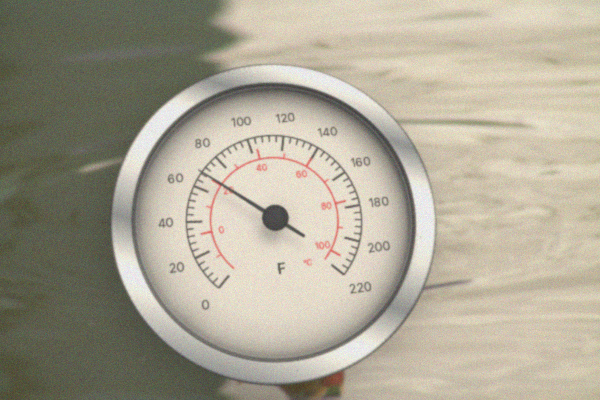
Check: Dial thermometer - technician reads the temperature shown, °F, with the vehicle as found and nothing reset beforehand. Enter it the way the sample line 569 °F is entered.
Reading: 68 °F
